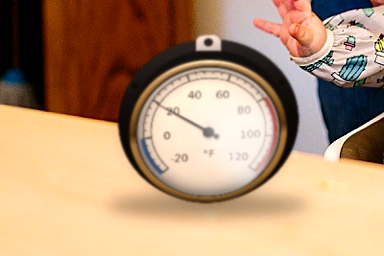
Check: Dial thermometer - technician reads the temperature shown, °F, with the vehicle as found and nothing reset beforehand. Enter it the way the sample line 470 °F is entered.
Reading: 20 °F
